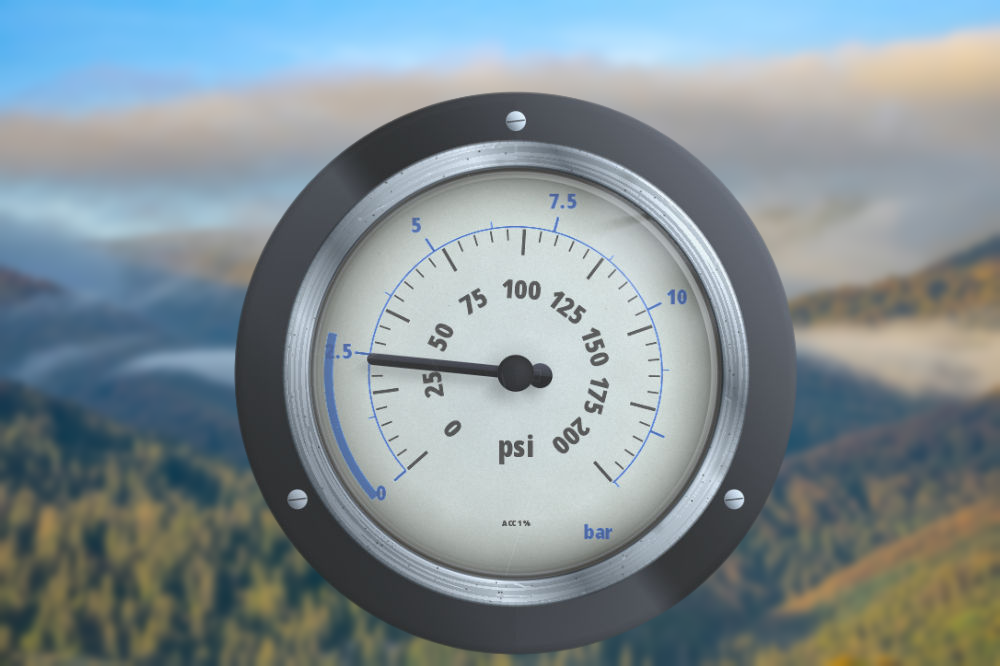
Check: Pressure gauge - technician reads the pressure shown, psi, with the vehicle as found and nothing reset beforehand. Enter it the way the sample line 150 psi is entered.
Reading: 35 psi
